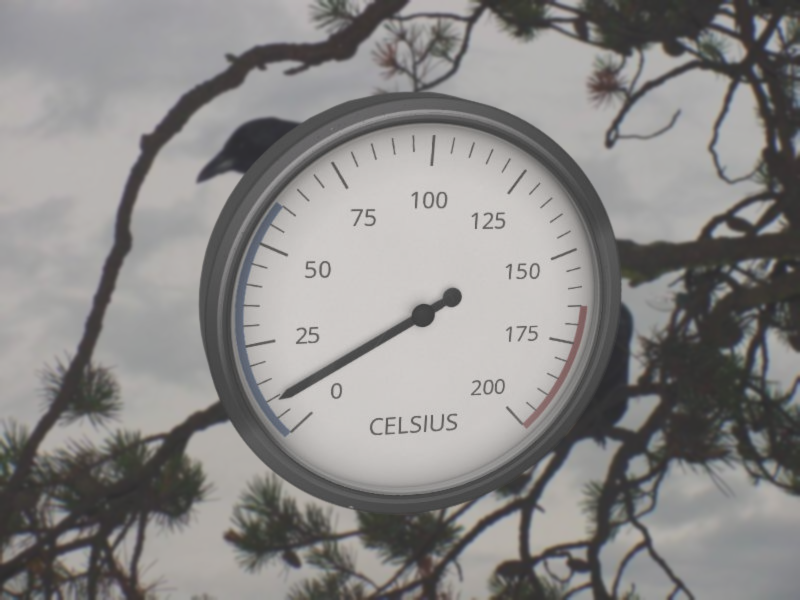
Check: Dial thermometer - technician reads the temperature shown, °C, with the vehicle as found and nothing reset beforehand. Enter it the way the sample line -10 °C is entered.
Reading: 10 °C
